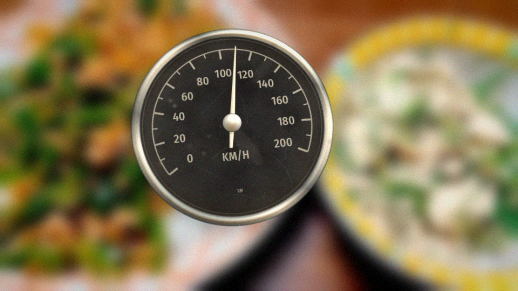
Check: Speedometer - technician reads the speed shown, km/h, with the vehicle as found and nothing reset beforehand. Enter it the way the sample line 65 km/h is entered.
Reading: 110 km/h
